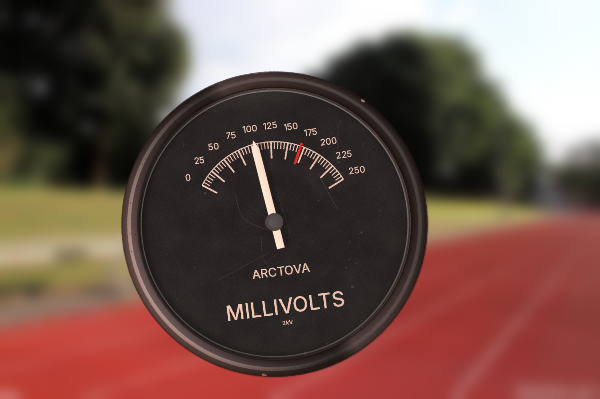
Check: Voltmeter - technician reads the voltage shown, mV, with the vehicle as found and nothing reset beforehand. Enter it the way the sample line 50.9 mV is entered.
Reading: 100 mV
